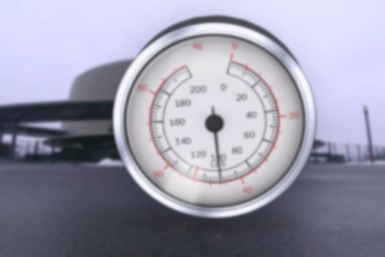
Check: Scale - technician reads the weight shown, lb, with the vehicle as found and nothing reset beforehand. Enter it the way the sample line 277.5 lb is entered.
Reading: 100 lb
